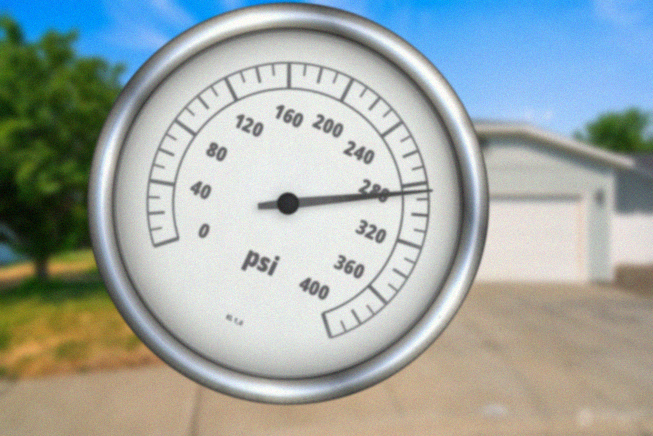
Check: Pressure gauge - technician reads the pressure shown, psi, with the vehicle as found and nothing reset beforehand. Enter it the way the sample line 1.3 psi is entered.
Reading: 285 psi
